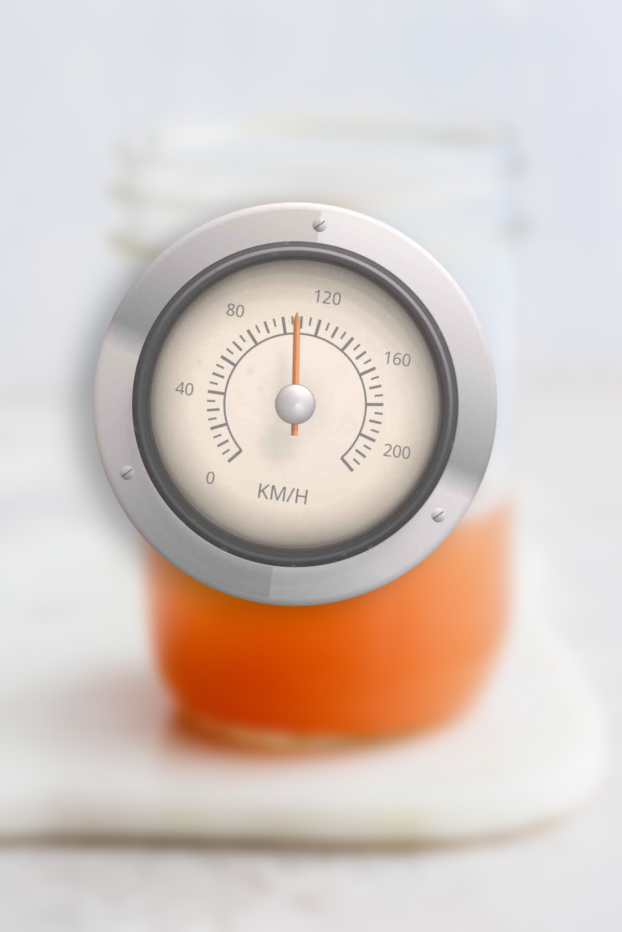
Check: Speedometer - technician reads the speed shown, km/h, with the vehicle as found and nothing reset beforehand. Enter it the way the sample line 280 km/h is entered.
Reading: 107.5 km/h
